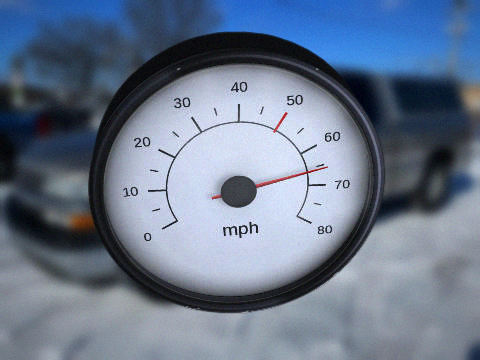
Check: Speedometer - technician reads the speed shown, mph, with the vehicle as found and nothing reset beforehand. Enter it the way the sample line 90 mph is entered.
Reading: 65 mph
